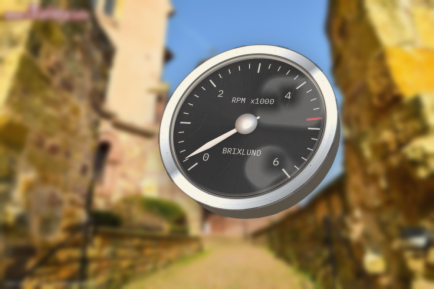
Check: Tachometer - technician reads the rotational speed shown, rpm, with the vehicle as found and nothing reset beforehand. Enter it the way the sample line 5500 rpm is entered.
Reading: 200 rpm
